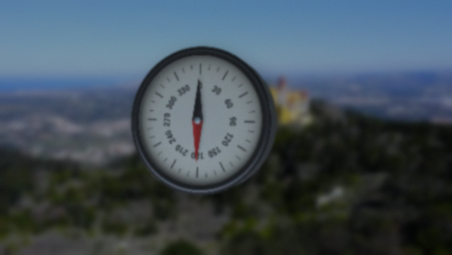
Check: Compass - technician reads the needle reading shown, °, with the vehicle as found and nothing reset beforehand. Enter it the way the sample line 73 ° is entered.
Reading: 180 °
